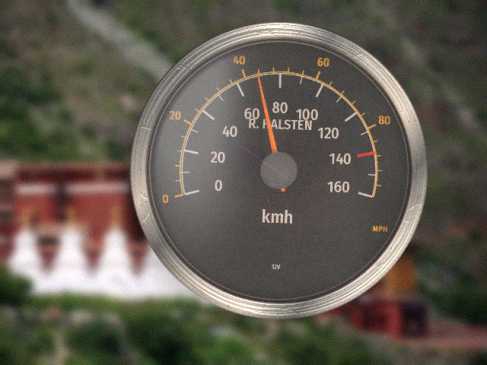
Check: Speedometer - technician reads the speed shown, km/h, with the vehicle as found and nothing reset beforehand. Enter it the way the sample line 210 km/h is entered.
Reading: 70 km/h
